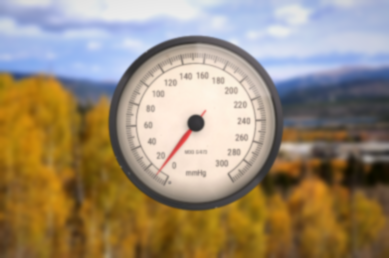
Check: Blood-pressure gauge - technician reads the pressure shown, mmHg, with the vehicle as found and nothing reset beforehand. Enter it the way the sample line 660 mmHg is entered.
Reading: 10 mmHg
